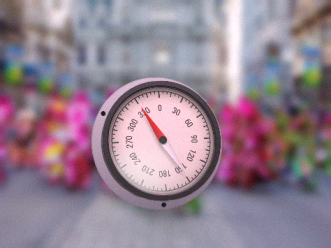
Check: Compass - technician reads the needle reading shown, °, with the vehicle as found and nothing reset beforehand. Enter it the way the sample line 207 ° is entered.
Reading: 330 °
